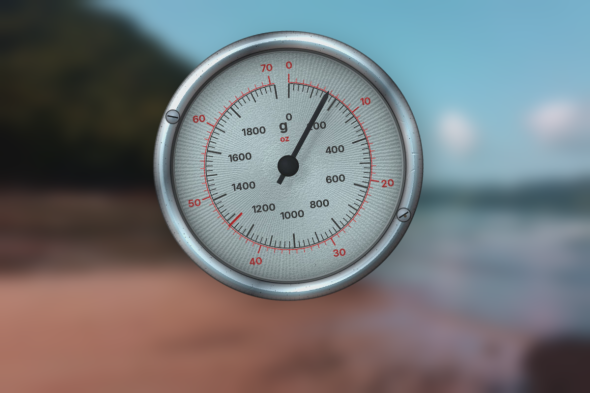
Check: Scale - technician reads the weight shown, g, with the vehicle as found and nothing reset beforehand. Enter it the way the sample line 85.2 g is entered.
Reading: 160 g
